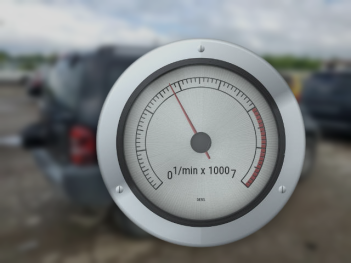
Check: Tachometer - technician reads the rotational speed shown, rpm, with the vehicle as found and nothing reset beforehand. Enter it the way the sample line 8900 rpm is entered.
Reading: 2800 rpm
